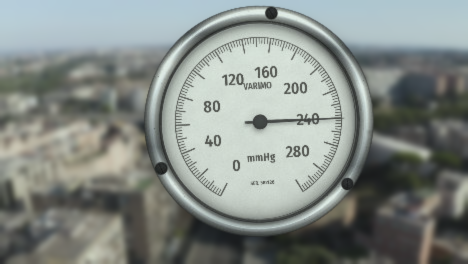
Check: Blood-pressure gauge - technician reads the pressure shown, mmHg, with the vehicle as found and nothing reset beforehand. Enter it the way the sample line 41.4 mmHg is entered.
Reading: 240 mmHg
